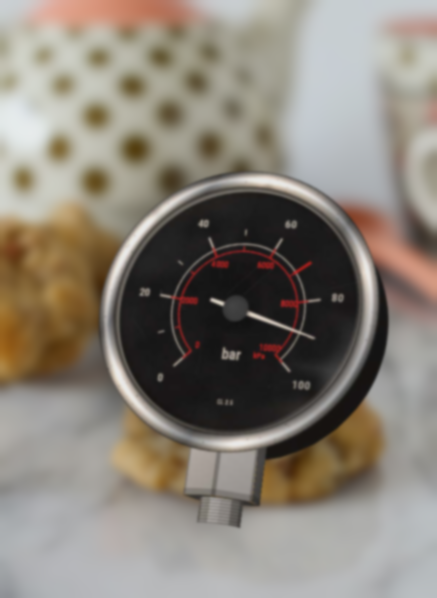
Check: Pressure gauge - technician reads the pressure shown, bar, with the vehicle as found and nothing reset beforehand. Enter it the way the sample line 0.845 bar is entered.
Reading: 90 bar
